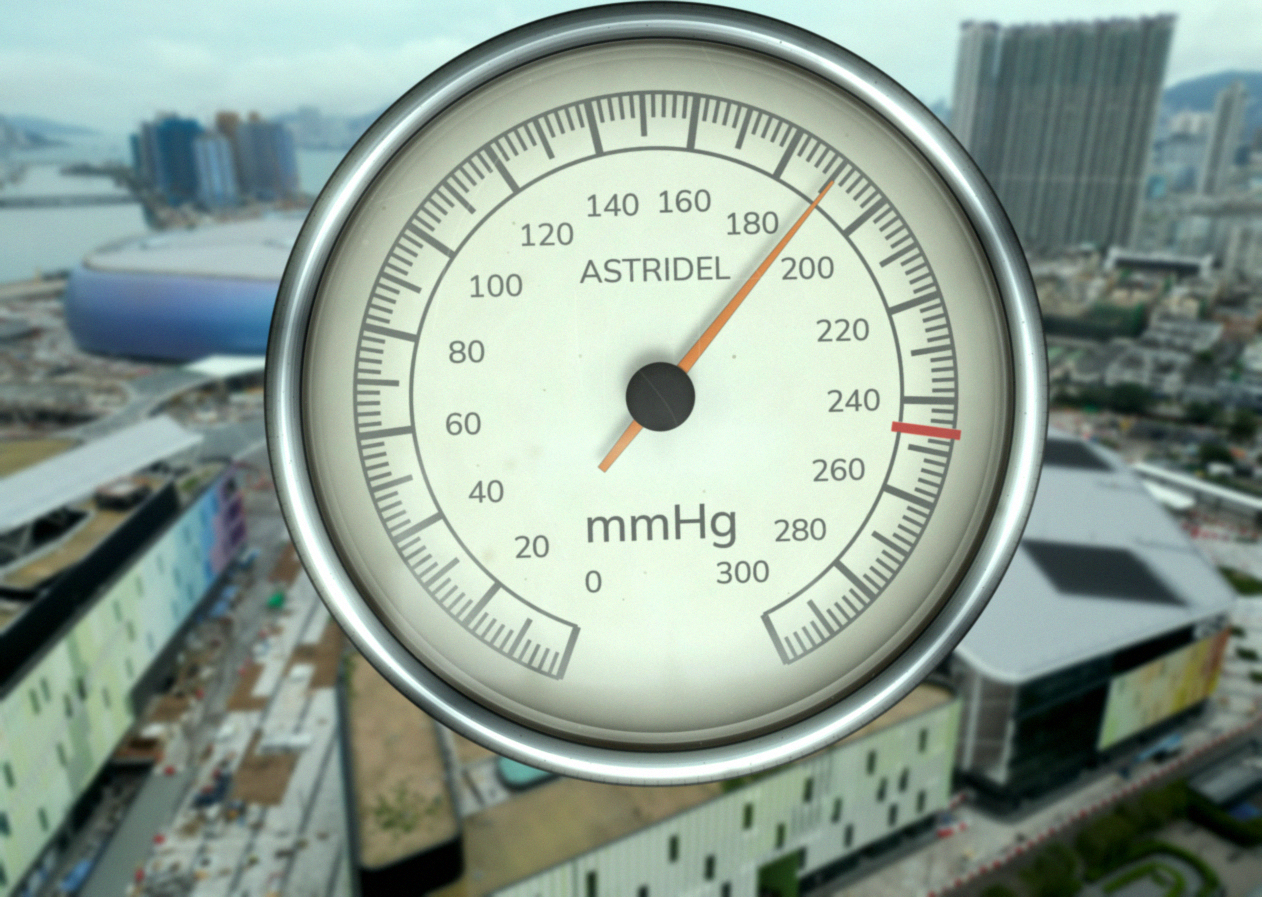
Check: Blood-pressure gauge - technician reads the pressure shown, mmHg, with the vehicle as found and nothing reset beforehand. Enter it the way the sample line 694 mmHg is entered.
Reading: 190 mmHg
